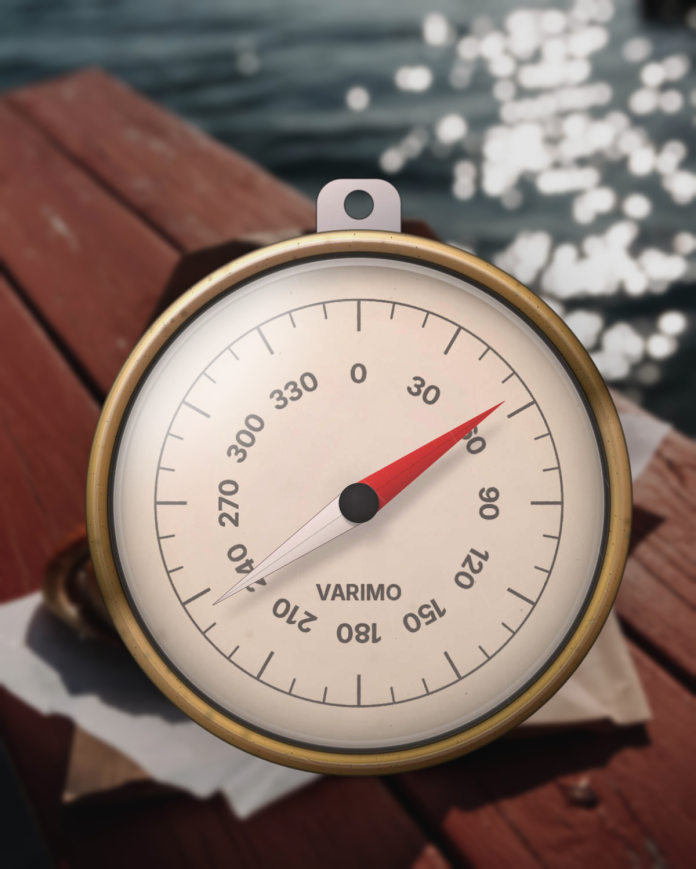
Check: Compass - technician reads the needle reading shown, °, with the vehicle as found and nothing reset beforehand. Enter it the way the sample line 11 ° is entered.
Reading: 55 °
